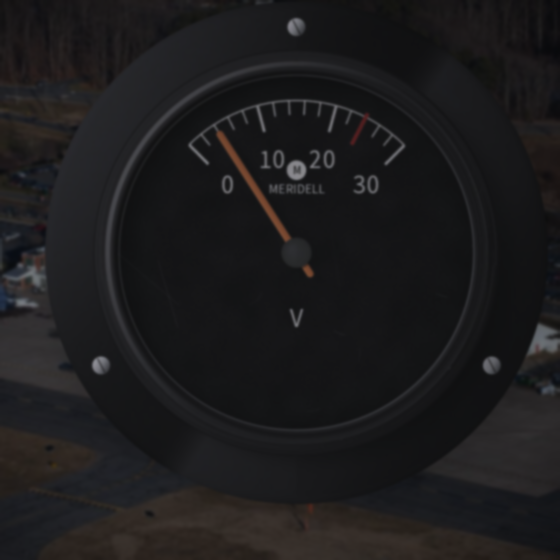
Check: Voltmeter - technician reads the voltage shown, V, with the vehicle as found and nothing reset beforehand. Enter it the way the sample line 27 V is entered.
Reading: 4 V
